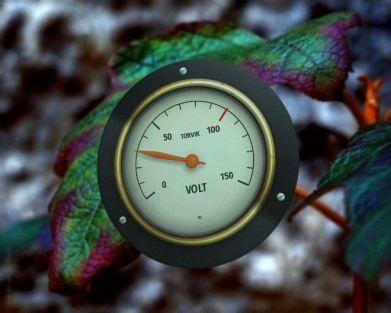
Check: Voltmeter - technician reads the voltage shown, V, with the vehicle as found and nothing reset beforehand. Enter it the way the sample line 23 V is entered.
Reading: 30 V
